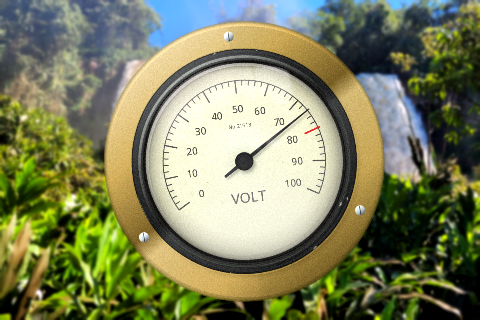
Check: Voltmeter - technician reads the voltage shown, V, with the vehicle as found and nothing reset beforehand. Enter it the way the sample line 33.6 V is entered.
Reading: 74 V
